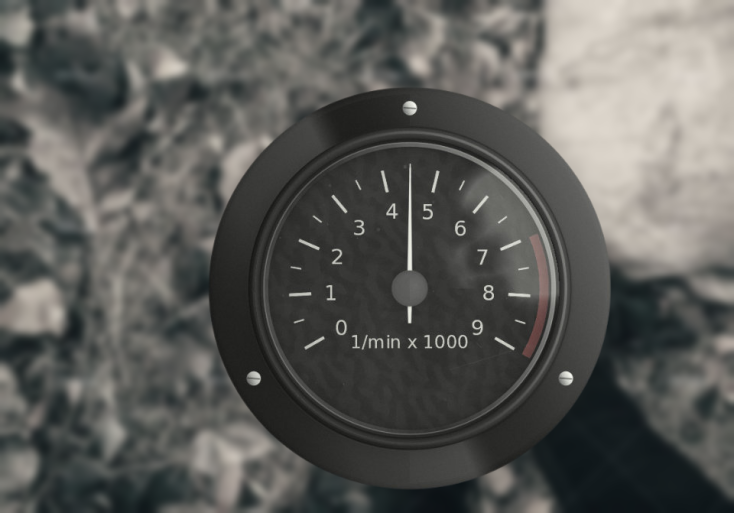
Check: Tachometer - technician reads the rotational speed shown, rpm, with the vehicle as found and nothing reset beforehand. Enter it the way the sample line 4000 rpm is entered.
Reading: 4500 rpm
